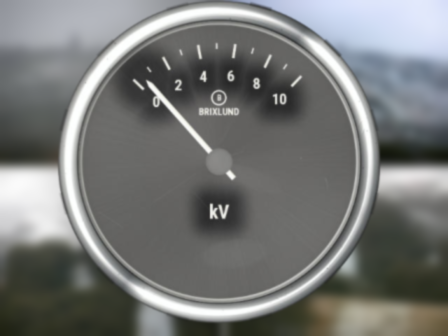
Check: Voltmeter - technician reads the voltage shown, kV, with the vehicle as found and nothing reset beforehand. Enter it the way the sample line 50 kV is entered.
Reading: 0.5 kV
